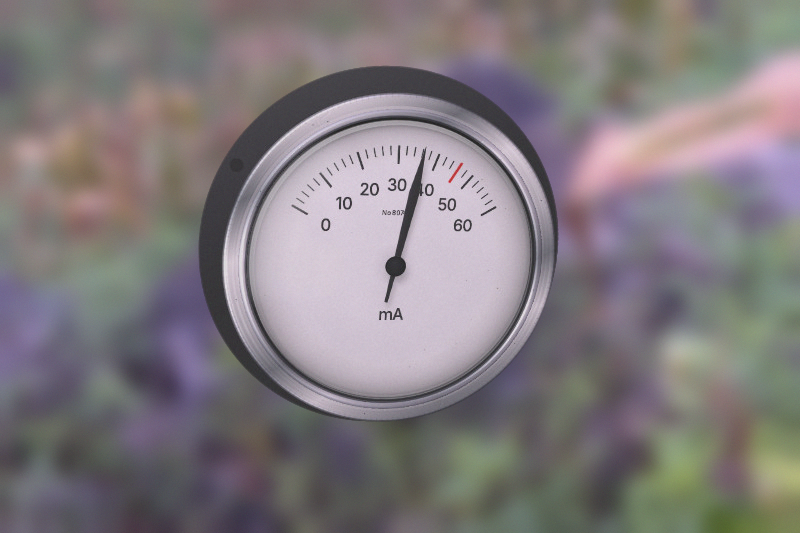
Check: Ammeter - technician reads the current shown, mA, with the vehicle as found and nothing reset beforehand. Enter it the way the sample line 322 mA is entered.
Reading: 36 mA
